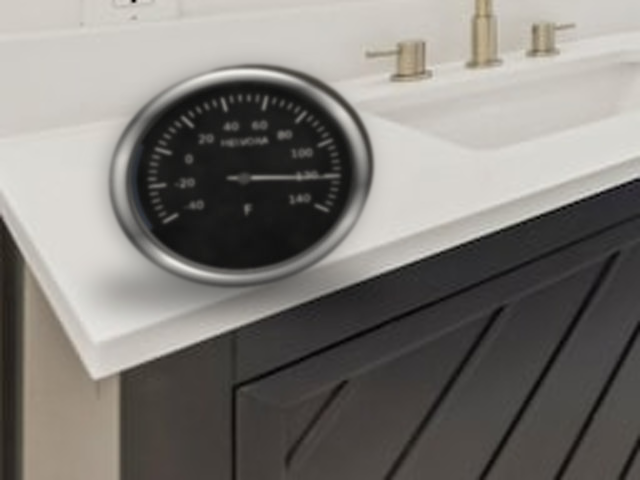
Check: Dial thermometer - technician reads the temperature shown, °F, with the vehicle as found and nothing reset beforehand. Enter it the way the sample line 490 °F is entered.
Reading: 120 °F
